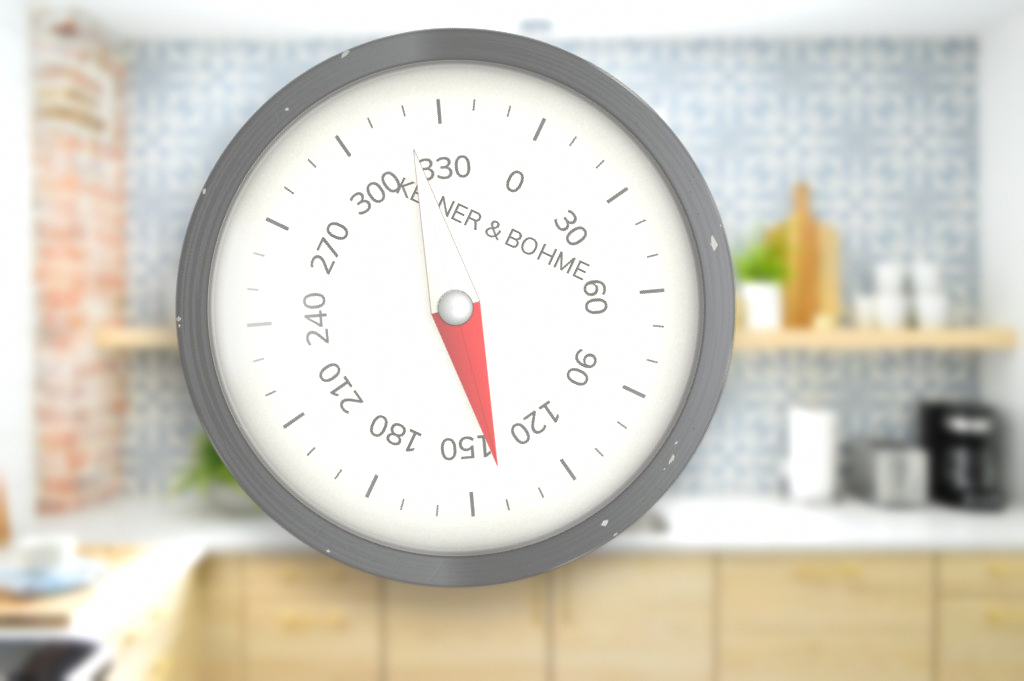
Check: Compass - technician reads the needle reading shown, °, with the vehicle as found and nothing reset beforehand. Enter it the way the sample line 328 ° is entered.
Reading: 140 °
